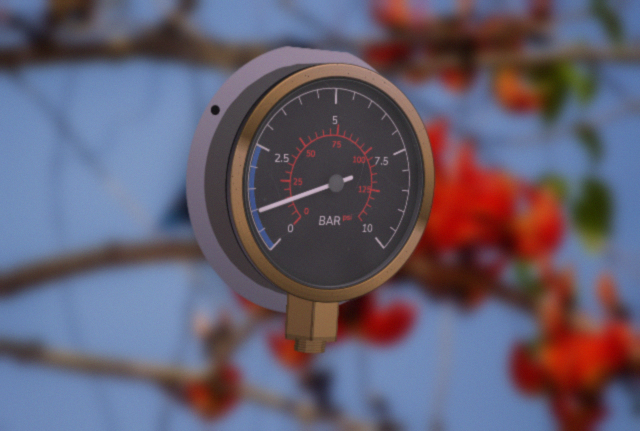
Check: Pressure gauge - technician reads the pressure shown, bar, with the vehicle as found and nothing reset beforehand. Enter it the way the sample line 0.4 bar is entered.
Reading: 1 bar
